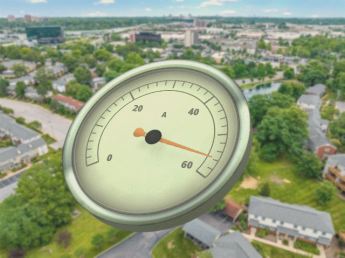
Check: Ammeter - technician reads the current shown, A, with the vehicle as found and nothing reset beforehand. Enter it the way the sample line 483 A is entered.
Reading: 56 A
